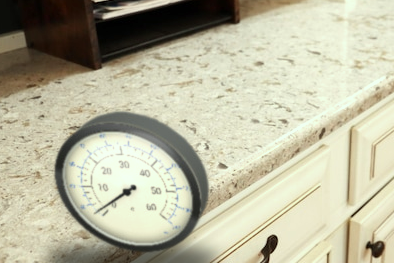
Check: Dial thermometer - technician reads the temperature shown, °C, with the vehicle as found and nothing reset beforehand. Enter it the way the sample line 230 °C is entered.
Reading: 2 °C
